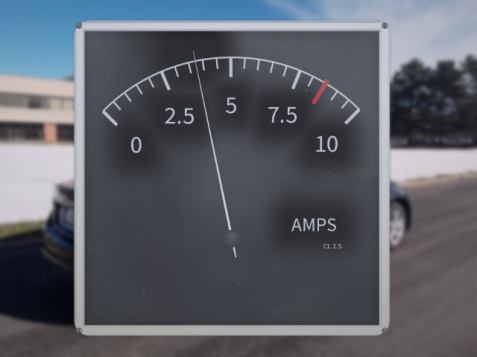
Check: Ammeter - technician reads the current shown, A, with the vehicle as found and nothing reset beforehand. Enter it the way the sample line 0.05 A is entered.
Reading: 3.75 A
